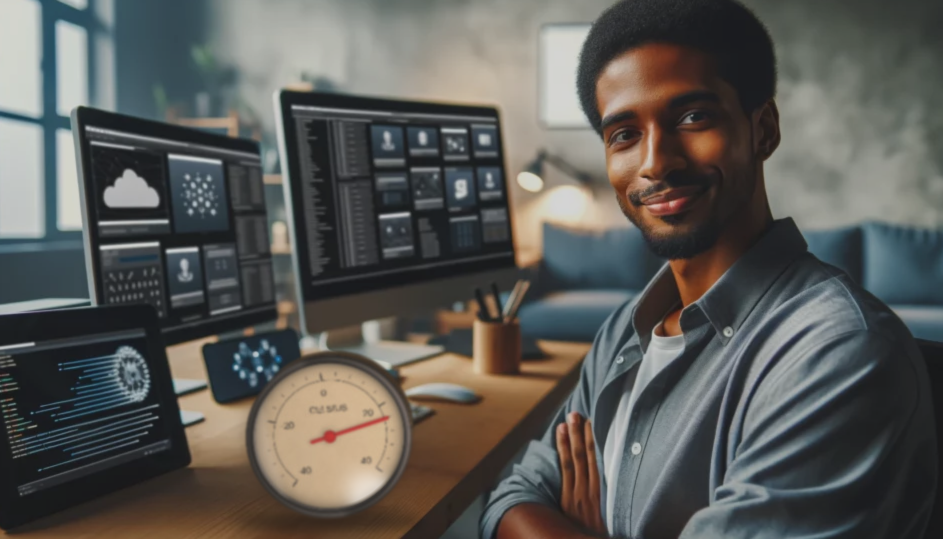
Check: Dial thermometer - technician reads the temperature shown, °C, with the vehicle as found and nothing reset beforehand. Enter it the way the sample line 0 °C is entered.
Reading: 24 °C
